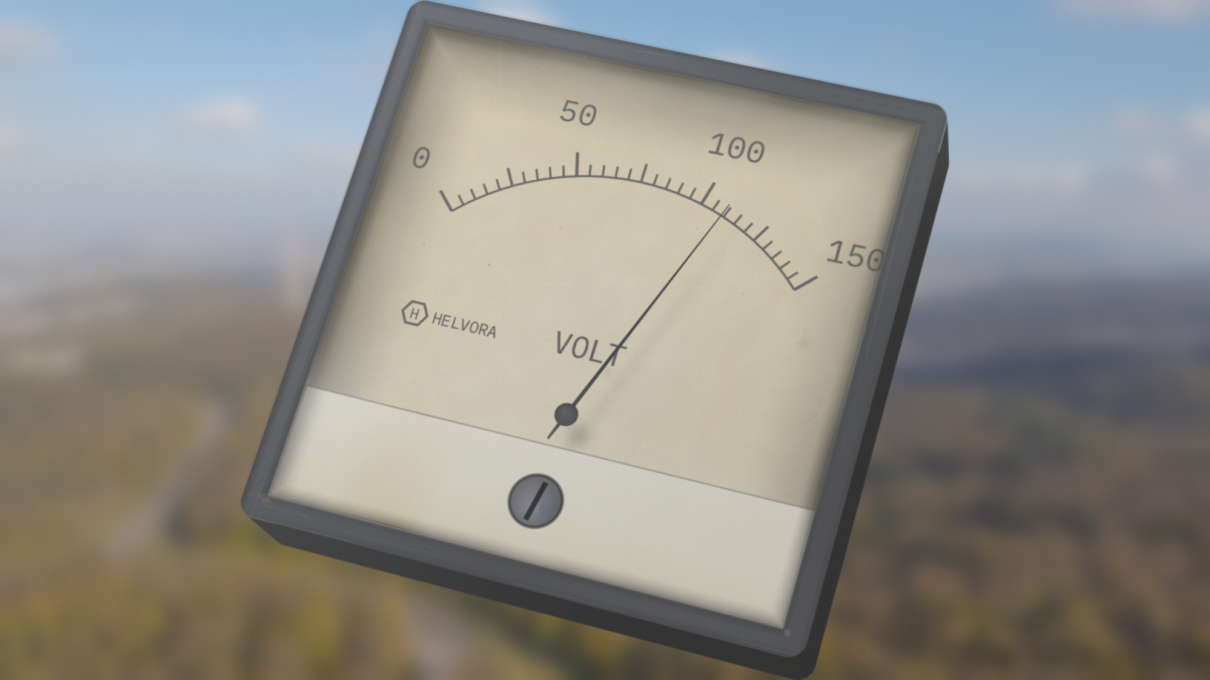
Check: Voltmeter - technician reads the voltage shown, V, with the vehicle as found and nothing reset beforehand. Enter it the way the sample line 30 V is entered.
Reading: 110 V
